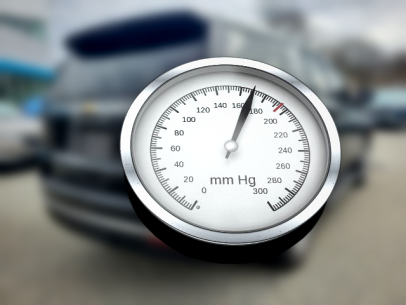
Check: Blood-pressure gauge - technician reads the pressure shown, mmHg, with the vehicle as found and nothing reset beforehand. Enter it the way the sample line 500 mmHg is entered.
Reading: 170 mmHg
